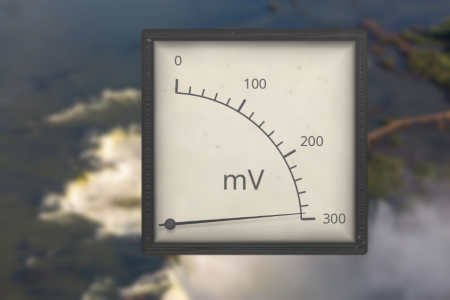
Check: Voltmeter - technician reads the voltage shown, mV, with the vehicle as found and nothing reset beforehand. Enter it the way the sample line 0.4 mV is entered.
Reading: 290 mV
